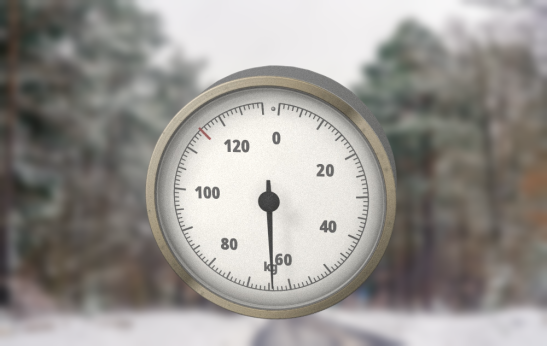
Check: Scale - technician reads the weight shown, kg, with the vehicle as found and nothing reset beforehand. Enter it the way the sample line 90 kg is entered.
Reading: 64 kg
